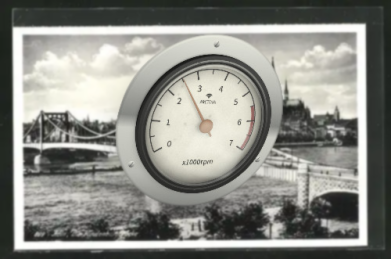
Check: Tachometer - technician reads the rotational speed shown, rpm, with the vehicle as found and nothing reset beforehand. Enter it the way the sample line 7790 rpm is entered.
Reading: 2500 rpm
